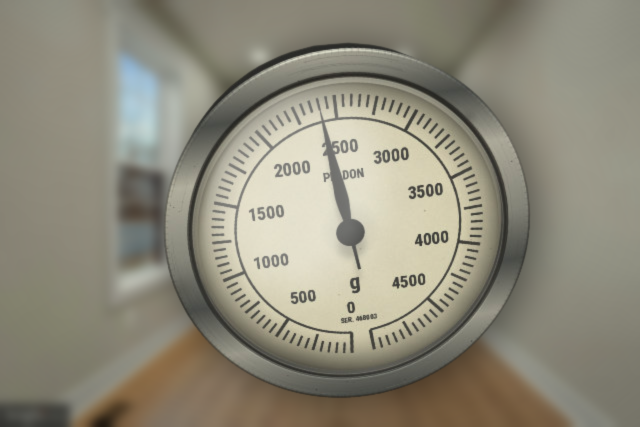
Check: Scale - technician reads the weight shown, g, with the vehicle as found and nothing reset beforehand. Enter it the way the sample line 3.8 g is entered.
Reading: 2400 g
